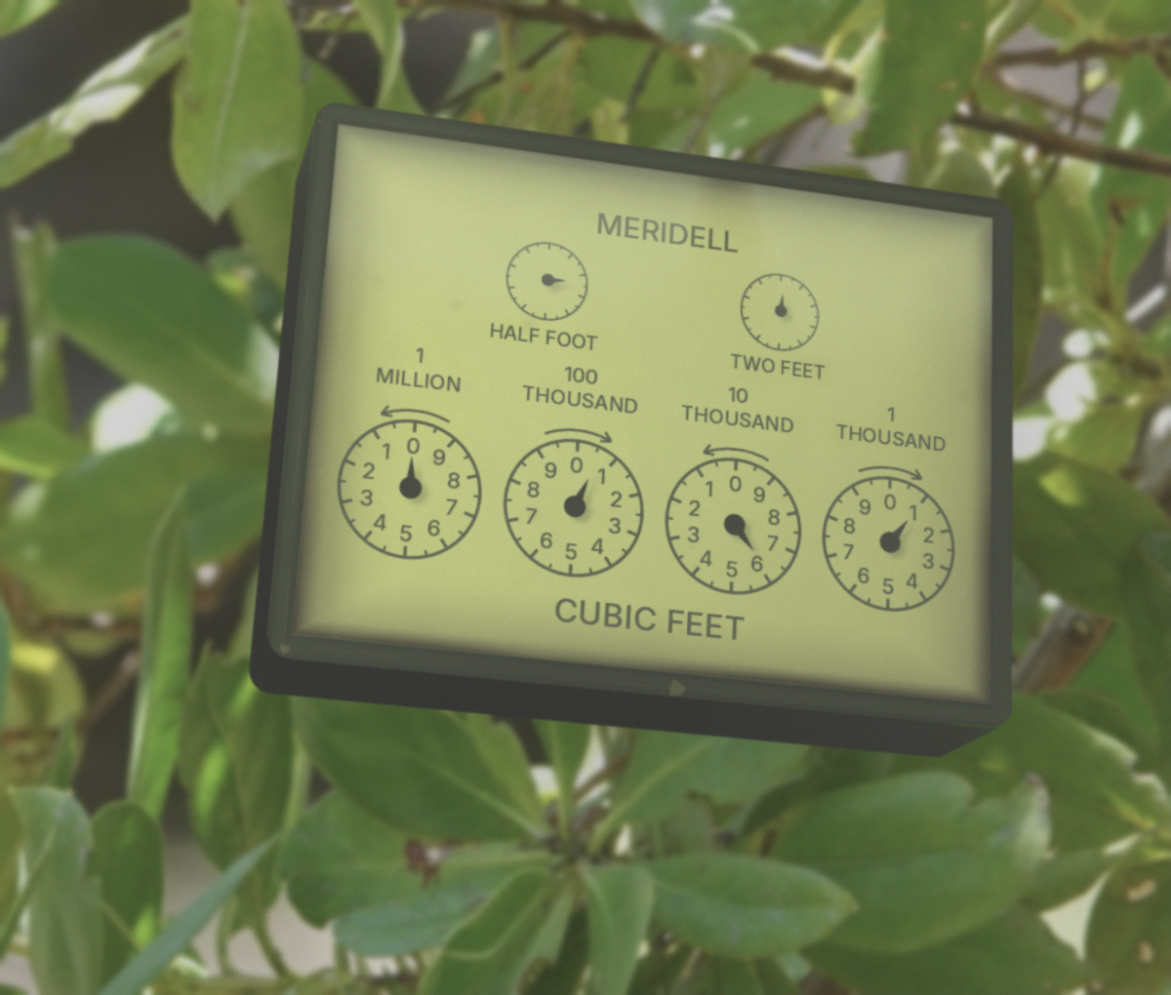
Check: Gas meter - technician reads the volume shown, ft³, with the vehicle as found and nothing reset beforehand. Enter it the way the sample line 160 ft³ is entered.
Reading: 6100 ft³
